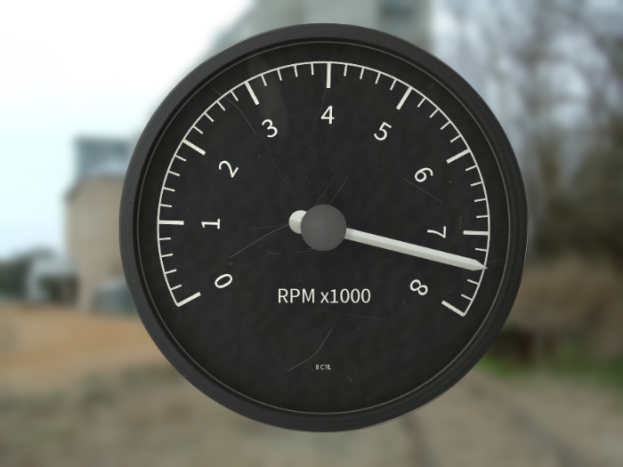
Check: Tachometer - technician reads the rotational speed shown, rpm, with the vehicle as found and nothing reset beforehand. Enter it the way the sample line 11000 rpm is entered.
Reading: 7400 rpm
